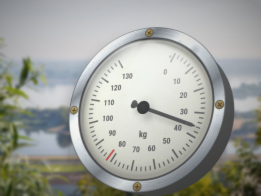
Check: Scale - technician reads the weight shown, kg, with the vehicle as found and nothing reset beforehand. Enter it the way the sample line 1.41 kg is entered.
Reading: 36 kg
